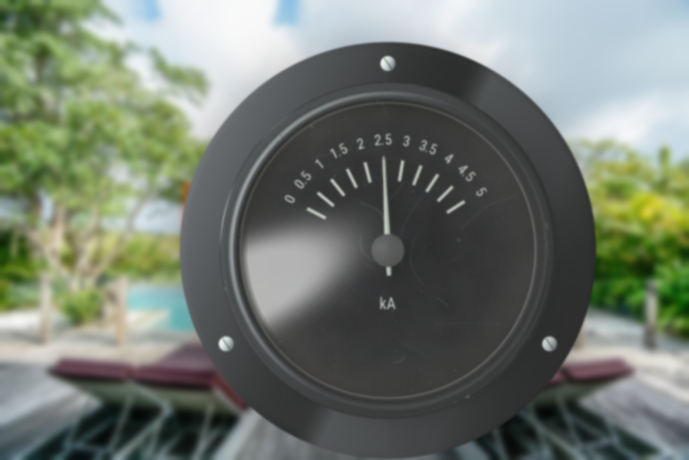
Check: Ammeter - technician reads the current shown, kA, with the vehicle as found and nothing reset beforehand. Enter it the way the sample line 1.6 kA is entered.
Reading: 2.5 kA
